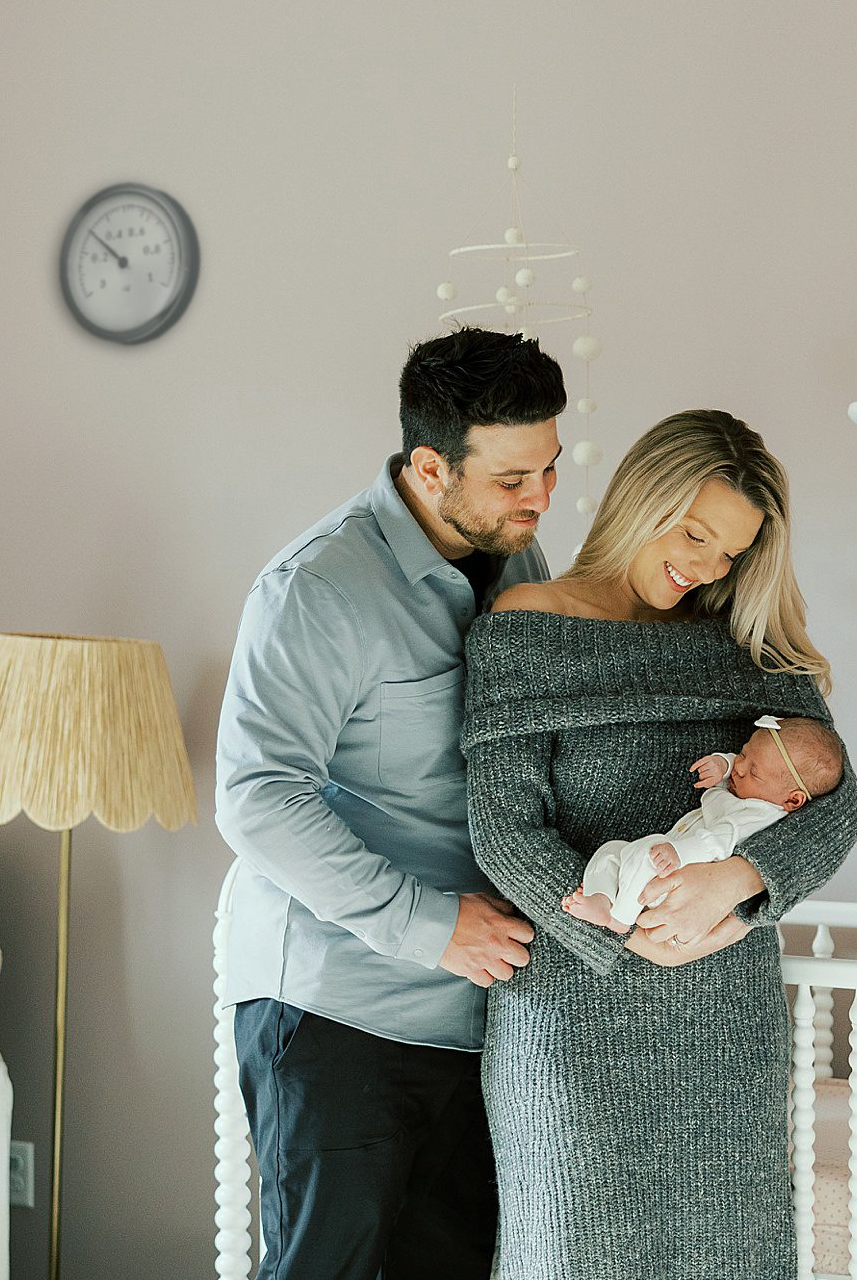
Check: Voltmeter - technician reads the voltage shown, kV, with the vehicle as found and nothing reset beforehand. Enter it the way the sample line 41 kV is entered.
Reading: 0.3 kV
